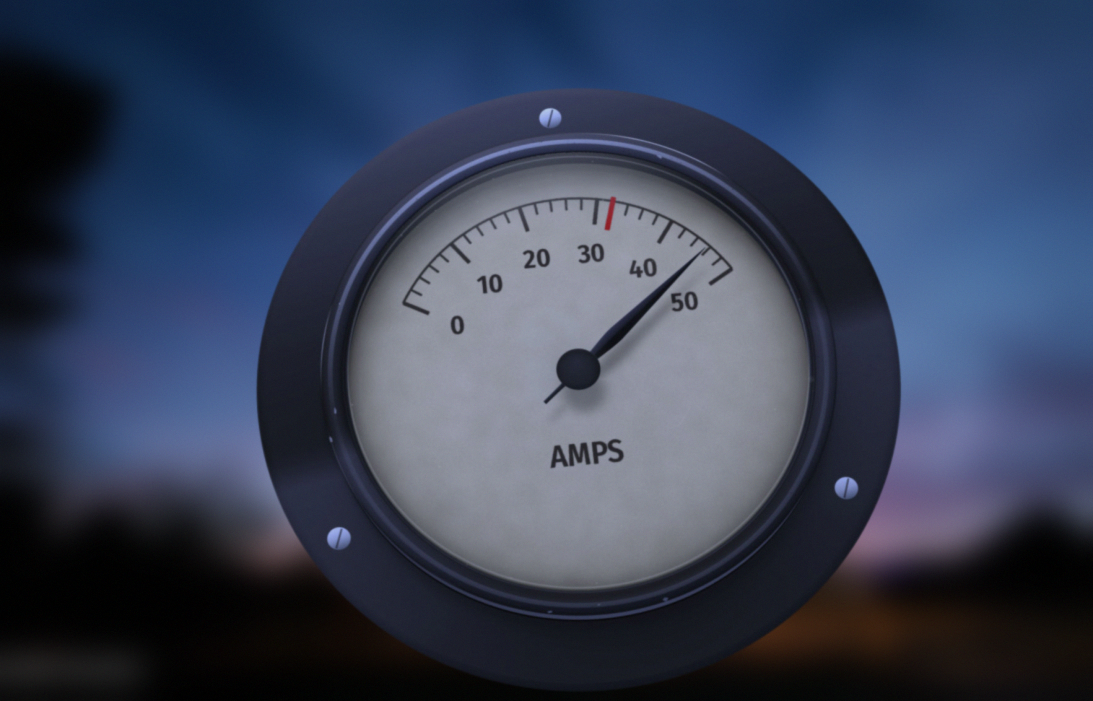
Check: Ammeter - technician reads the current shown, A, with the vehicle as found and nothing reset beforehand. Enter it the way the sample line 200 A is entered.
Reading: 46 A
